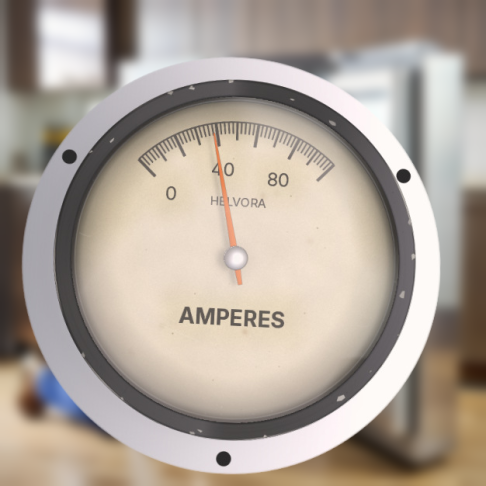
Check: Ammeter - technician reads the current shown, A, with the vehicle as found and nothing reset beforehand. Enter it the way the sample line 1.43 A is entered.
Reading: 38 A
